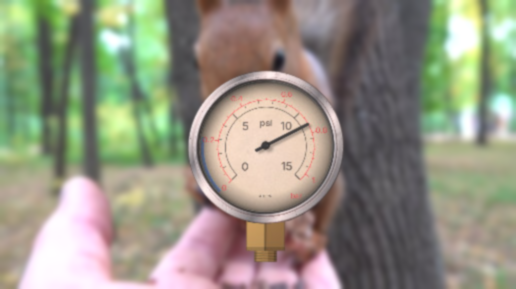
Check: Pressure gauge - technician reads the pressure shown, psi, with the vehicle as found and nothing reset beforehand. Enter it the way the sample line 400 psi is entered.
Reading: 11 psi
